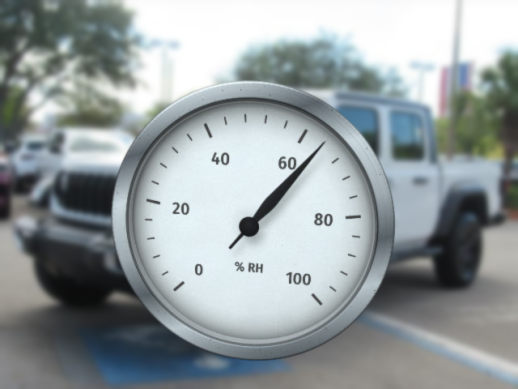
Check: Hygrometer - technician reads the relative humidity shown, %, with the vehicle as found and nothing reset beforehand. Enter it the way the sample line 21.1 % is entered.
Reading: 64 %
